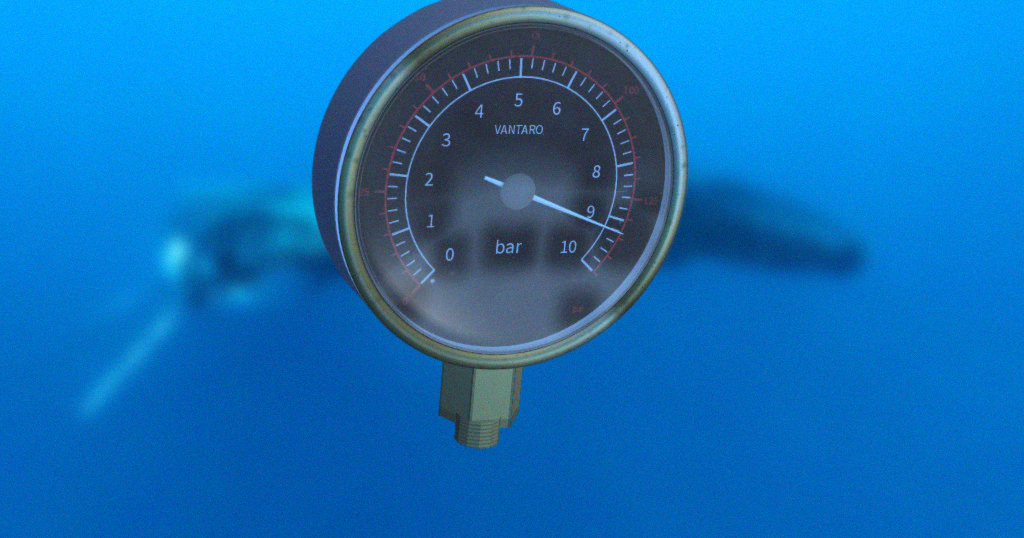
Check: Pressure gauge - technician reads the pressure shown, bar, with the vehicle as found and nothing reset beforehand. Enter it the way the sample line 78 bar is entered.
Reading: 9.2 bar
